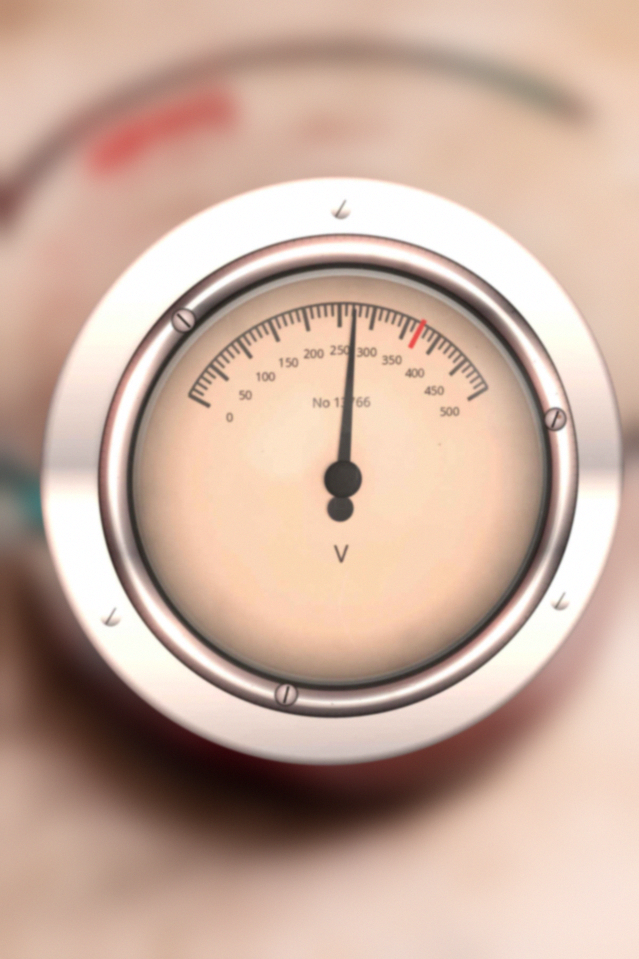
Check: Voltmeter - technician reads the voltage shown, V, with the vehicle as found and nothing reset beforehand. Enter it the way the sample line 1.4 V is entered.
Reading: 270 V
